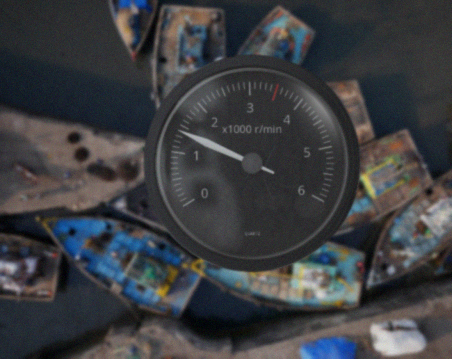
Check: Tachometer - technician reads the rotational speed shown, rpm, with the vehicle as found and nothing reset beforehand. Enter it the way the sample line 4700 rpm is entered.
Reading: 1400 rpm
